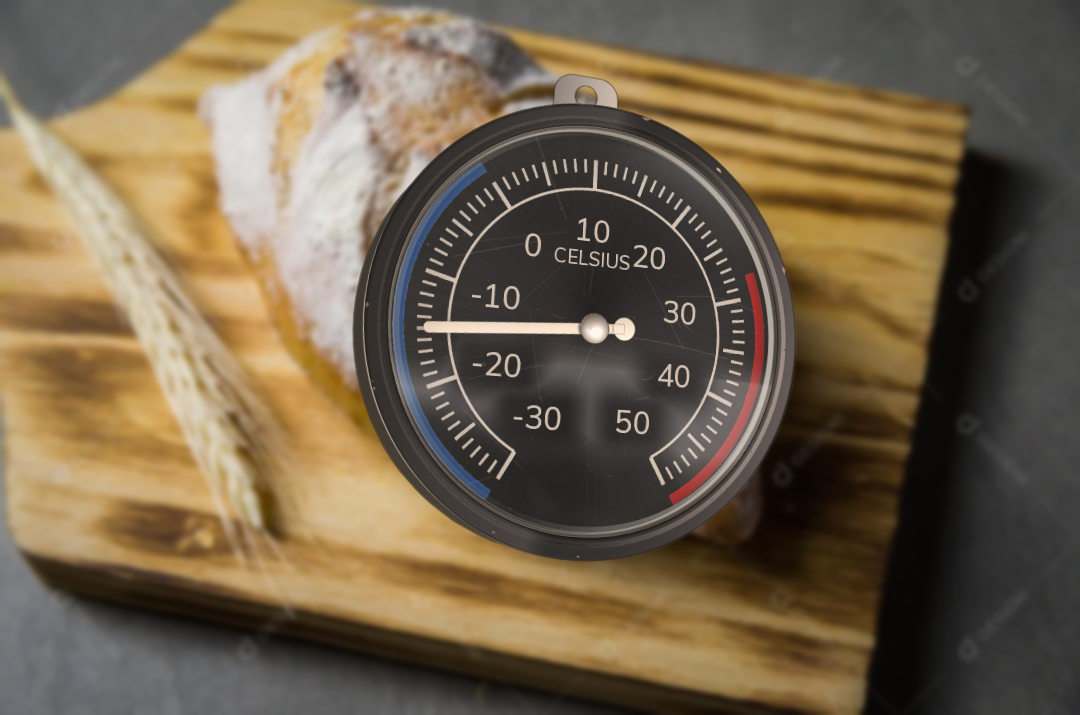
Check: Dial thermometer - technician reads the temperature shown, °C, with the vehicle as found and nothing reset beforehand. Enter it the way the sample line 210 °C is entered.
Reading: -15 °C
